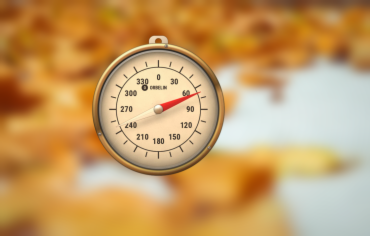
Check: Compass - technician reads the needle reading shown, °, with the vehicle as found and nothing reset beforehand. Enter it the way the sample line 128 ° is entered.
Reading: 67.5 °
